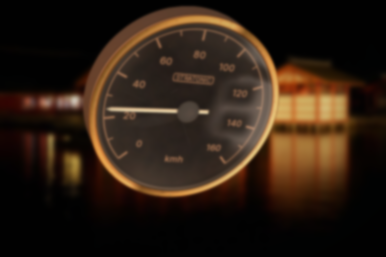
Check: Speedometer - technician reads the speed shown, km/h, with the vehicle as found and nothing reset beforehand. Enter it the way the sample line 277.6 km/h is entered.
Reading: 25 km/h
